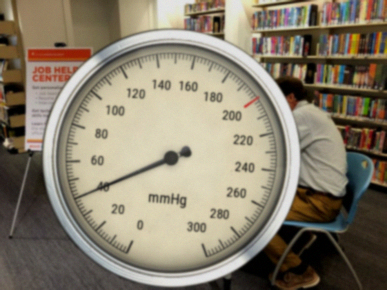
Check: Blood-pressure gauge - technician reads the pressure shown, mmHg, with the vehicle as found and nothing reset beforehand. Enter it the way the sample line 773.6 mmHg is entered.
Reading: 40 mmHg
